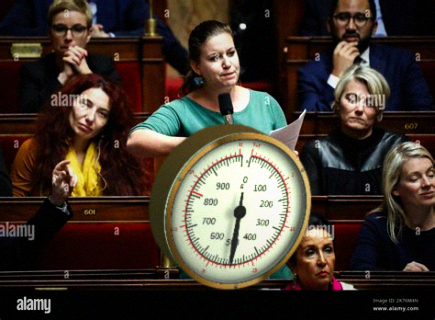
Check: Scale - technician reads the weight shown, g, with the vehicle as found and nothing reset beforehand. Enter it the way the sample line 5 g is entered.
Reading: 500 g
